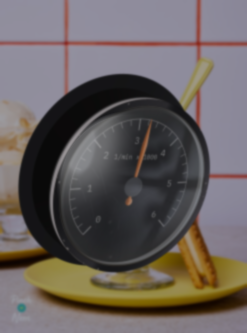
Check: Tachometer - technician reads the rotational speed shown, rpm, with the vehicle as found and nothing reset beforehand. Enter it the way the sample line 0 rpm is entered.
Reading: 3200 rpm
